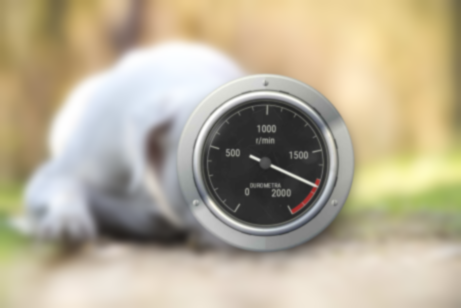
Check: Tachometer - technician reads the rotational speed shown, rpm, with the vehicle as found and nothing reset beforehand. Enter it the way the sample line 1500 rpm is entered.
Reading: 1750 rpm
